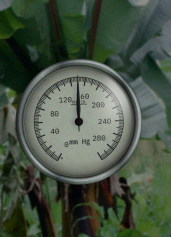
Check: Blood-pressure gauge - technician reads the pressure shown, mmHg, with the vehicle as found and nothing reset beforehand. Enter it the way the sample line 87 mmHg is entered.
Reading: 150 mmHg
